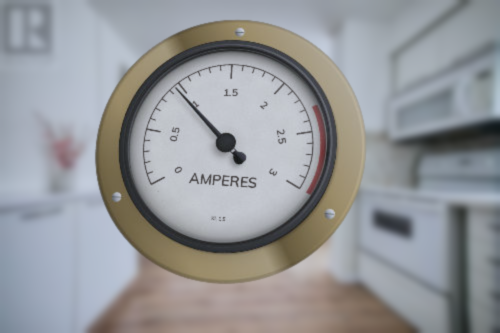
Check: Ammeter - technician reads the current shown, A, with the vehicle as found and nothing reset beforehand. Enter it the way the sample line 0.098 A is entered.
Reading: 0.95 A
